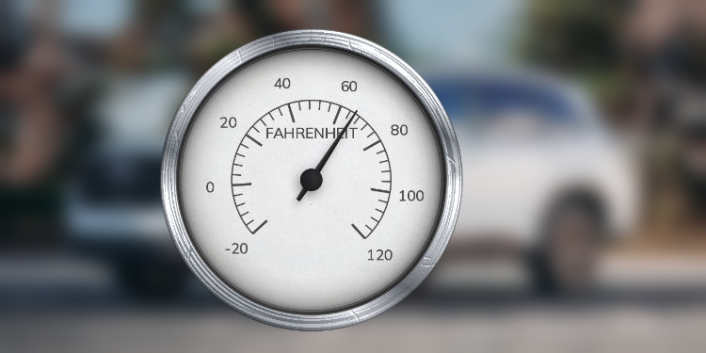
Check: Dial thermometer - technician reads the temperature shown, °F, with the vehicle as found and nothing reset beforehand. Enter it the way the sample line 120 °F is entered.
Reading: 66 °F
